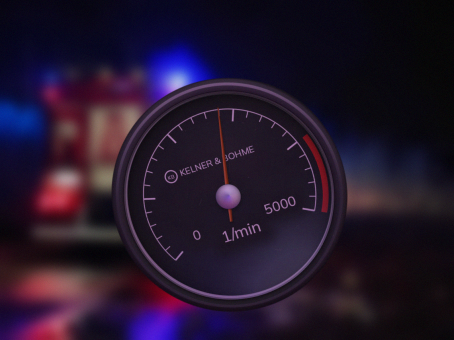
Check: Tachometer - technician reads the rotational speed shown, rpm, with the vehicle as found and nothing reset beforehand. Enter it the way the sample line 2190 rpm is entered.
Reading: 2800 rpm
